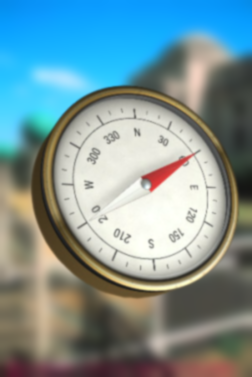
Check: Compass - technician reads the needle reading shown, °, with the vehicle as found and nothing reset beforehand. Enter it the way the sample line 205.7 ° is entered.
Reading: 60 °
